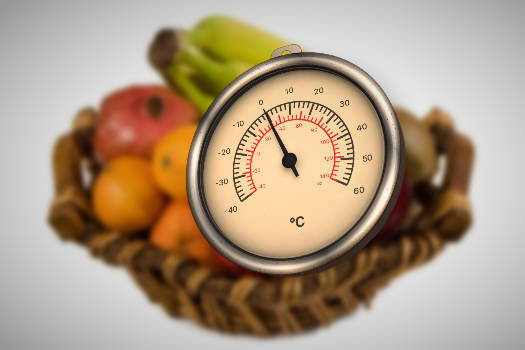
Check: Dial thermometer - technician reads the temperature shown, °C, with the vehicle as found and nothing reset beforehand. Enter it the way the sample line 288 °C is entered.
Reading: 0 °C
